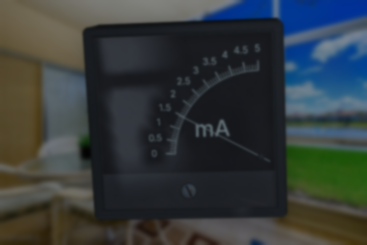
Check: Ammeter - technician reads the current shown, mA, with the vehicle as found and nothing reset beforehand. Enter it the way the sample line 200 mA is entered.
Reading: 1.5 mA
